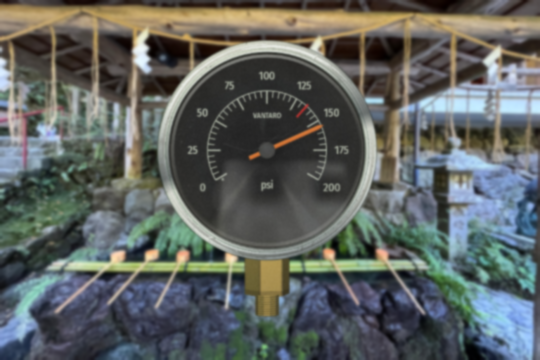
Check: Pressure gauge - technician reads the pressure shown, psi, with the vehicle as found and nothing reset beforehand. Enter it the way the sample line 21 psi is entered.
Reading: 155 psi
